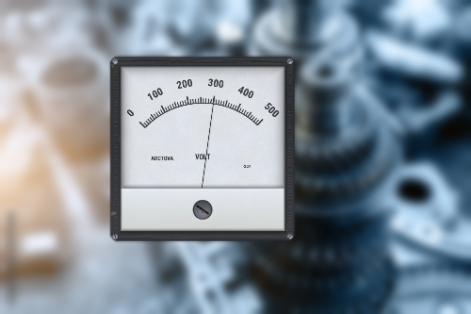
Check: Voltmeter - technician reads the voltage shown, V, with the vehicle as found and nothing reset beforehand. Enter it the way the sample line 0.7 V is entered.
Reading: 300 V
